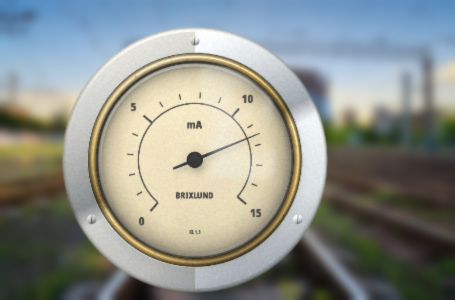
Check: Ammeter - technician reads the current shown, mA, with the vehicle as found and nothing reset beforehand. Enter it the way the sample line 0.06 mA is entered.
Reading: 11.5 mA
